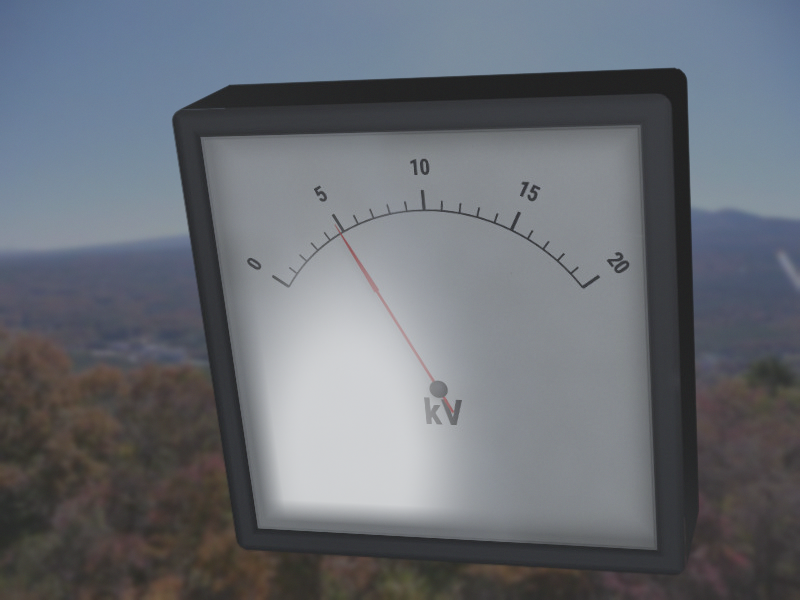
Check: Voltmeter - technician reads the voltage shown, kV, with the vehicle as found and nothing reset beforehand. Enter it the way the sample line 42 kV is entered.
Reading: 5 kV
